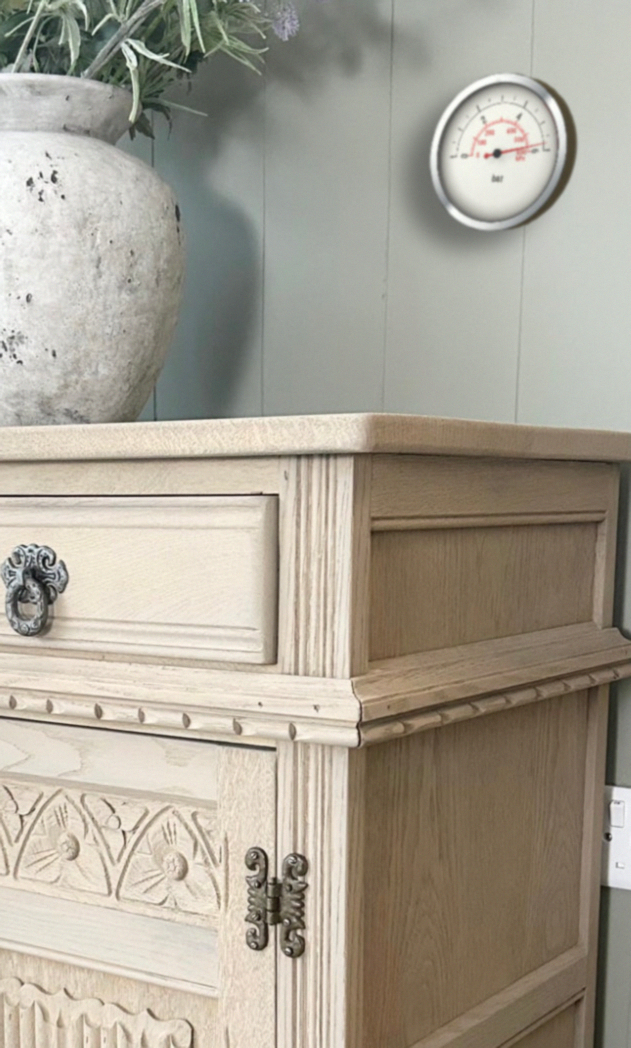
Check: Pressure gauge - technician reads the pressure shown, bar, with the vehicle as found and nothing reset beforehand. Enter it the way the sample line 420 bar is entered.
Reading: 5.75 bar
